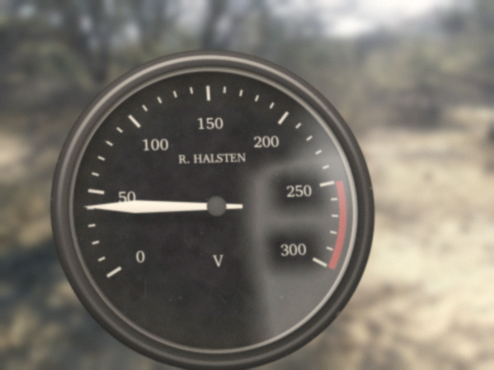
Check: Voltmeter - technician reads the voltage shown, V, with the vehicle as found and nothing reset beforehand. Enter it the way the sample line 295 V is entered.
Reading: 40 V
